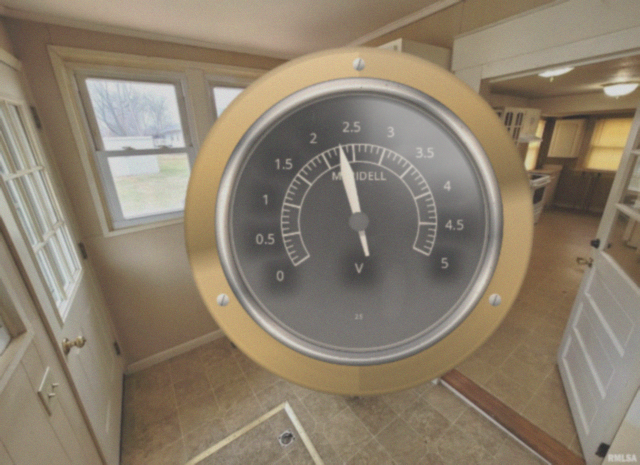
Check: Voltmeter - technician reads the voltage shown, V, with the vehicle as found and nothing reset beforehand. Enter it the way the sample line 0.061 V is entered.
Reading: 2.3 V
